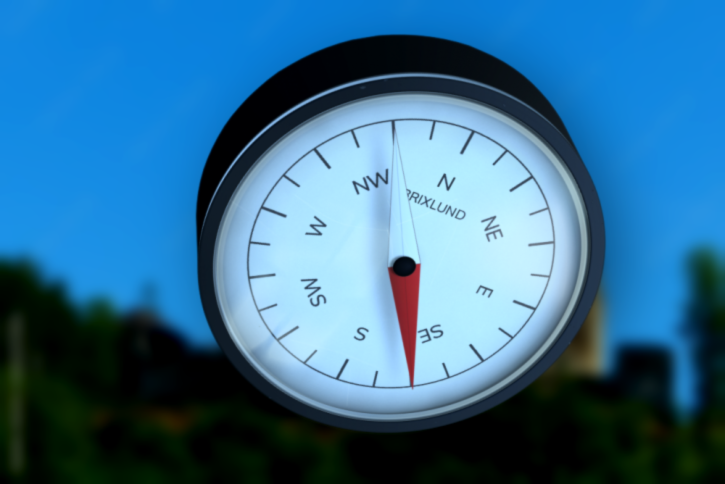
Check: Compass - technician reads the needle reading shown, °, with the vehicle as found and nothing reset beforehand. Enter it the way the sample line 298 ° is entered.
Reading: 150 °
